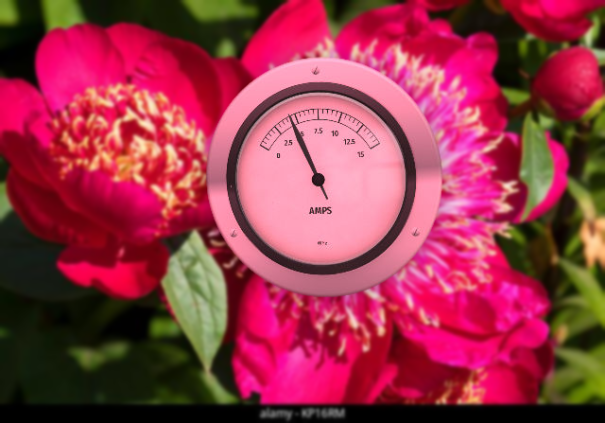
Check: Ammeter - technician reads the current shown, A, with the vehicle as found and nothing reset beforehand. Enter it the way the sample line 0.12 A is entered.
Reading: 4.5 A
